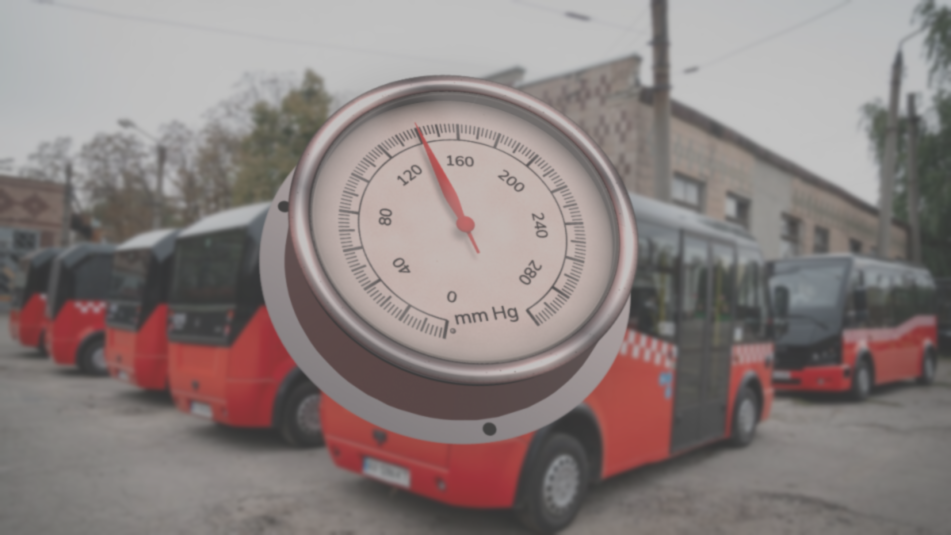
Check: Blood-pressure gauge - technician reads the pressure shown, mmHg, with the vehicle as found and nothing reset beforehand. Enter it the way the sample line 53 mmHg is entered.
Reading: 140 mmHg
